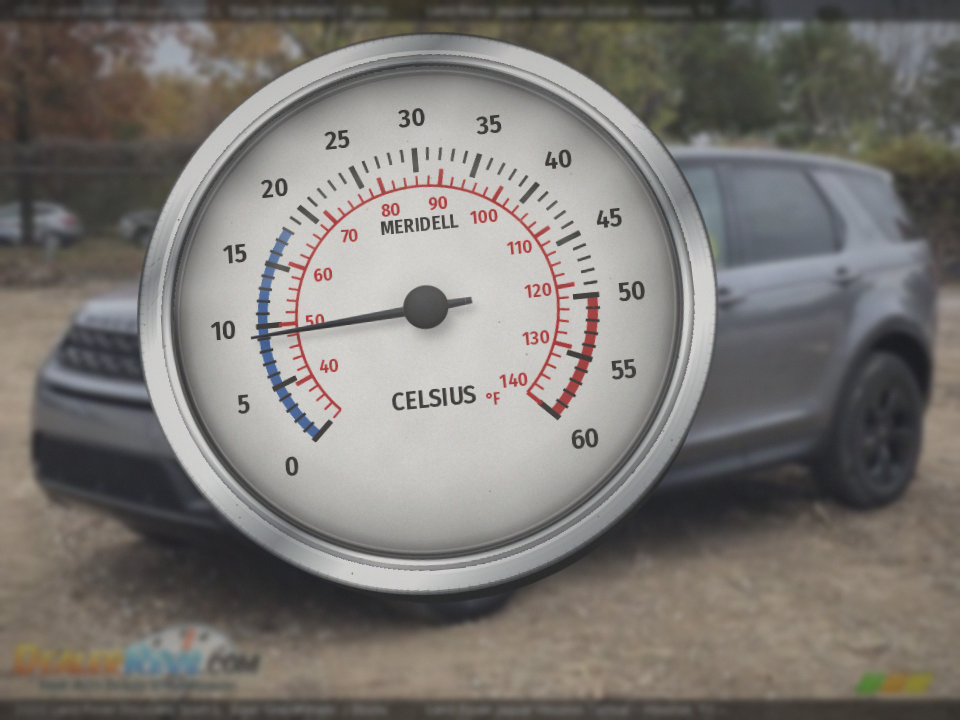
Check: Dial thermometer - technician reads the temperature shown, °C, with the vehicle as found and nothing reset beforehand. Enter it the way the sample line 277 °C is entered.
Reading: 9 °C
